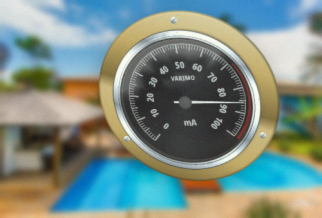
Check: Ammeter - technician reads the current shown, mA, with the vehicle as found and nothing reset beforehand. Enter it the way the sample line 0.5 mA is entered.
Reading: 85 mA
